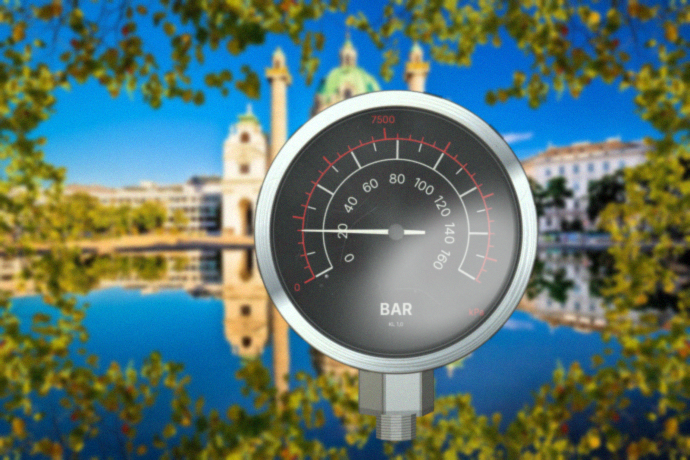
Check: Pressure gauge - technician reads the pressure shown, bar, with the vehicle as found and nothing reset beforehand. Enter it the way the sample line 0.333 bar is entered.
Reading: 20 bar
